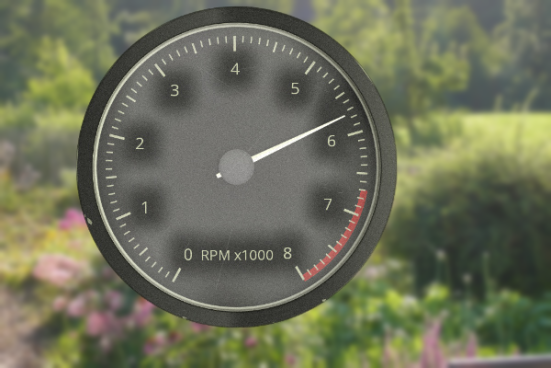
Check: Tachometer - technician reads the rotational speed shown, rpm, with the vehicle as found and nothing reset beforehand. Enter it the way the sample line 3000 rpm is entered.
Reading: 5750 rpm
